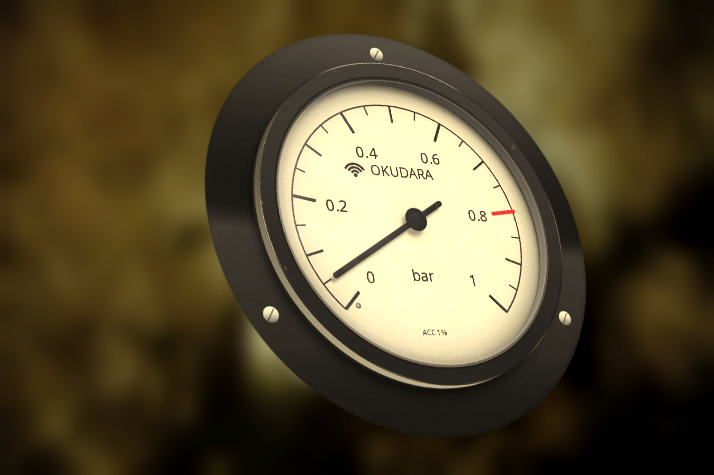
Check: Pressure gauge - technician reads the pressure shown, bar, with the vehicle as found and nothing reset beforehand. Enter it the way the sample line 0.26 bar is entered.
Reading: 0.05 bar
